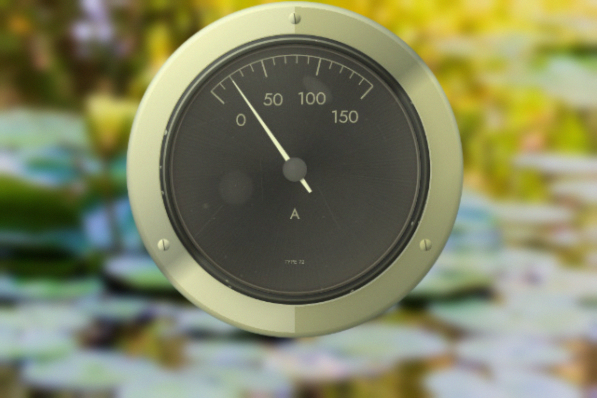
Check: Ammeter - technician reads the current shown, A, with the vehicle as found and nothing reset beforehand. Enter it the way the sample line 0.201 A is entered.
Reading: 20 A
